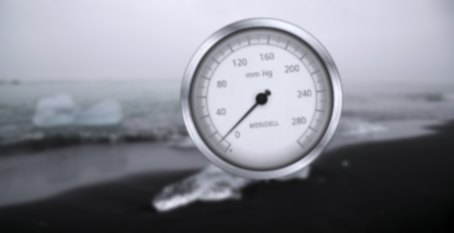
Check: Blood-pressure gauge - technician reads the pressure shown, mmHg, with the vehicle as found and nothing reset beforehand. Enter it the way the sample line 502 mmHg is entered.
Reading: 10 mmHg
